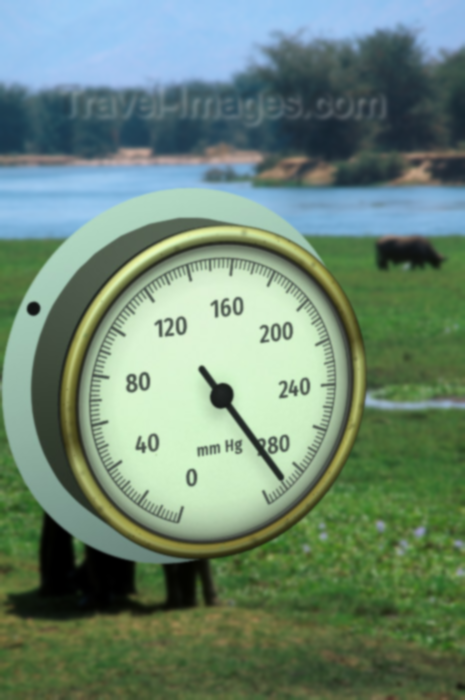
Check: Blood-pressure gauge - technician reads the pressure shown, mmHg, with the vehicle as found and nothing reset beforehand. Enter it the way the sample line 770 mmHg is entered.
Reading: 290 mmHg
